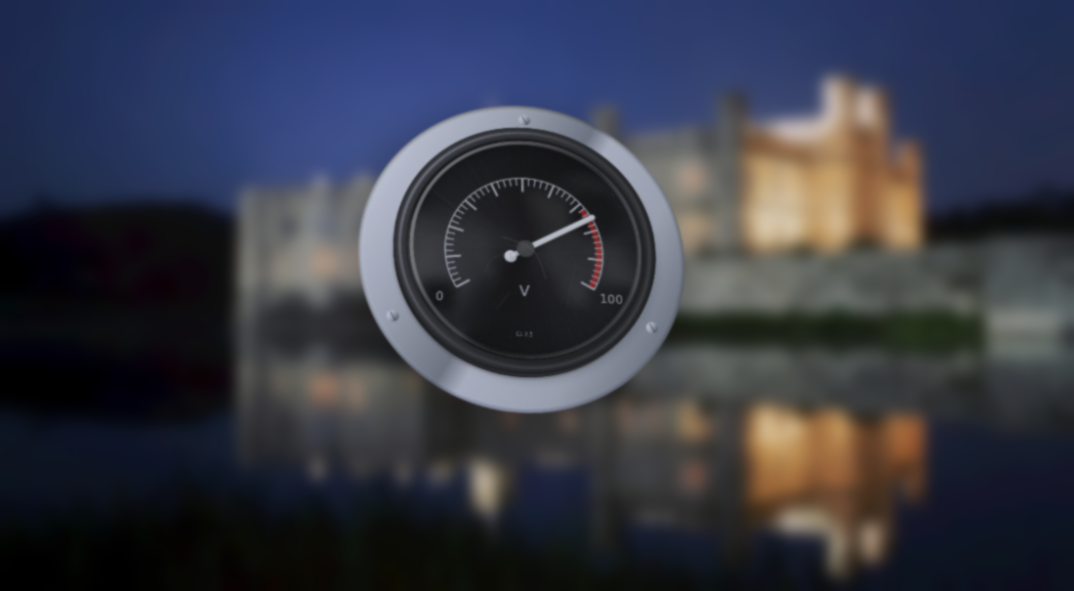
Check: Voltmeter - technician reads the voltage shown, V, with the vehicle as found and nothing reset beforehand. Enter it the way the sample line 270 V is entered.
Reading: 76 V
